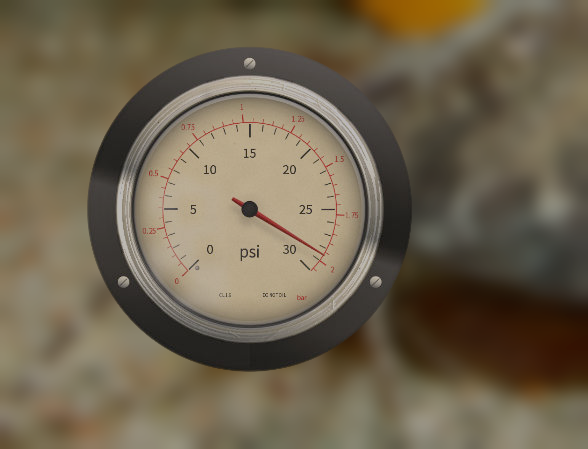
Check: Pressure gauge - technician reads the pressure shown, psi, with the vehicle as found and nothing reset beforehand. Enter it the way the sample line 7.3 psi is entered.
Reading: 28.5 psi
